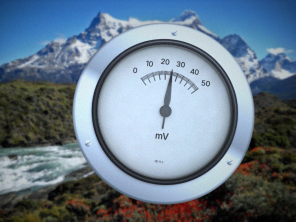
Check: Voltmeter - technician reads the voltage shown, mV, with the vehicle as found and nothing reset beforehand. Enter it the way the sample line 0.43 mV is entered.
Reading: 25 mV
